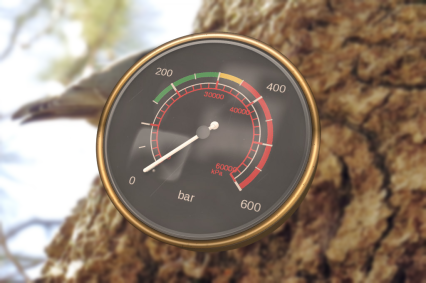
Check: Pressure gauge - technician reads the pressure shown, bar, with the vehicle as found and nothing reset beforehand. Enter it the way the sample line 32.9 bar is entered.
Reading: 0 bar
